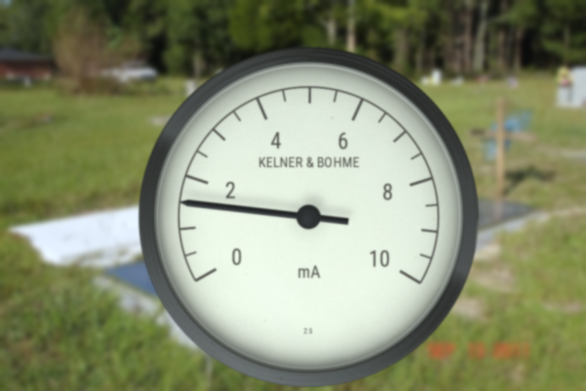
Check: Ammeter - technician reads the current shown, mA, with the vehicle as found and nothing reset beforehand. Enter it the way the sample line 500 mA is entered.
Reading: 1.5 mA
